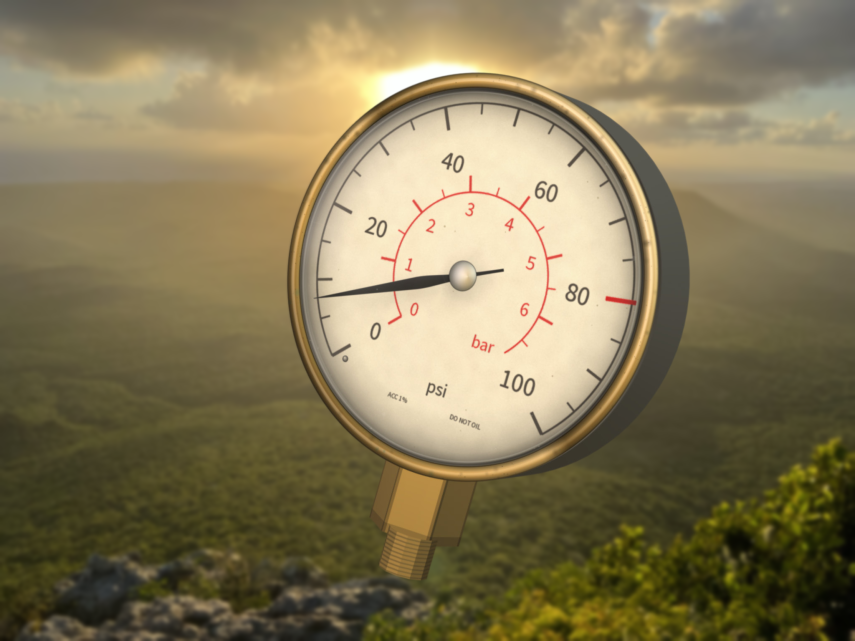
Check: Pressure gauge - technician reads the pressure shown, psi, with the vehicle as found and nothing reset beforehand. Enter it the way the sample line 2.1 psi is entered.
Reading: 7.5 psi
